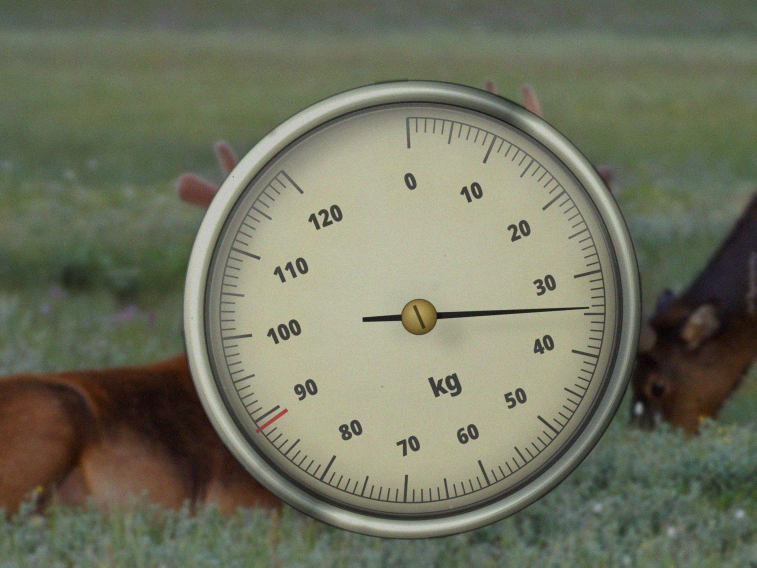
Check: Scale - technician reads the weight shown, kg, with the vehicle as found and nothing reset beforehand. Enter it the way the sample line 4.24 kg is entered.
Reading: 34 kg
